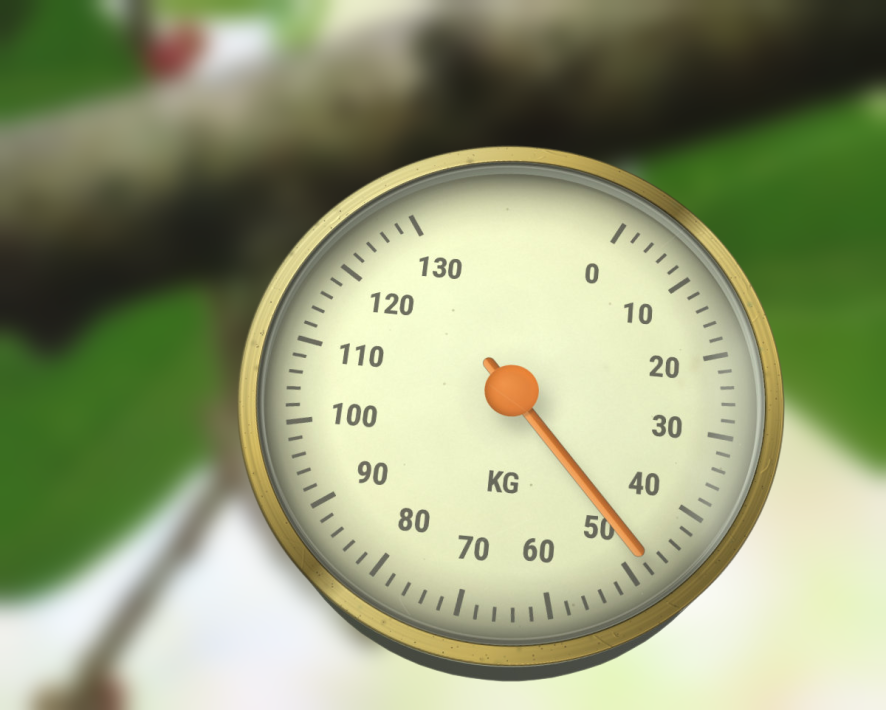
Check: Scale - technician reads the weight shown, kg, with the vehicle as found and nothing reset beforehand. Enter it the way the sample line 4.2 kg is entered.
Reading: 48 kg
